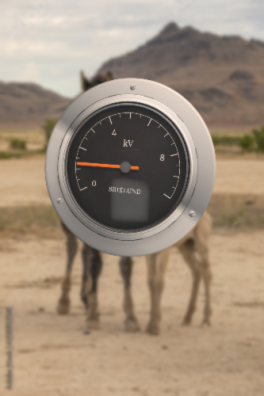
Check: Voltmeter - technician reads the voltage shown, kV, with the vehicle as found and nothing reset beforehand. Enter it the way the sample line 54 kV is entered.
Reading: 1.25 kV
